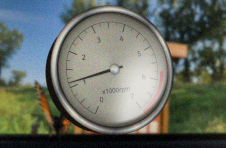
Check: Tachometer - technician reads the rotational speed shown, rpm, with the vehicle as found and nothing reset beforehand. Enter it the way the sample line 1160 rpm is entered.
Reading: 1125 rpm
